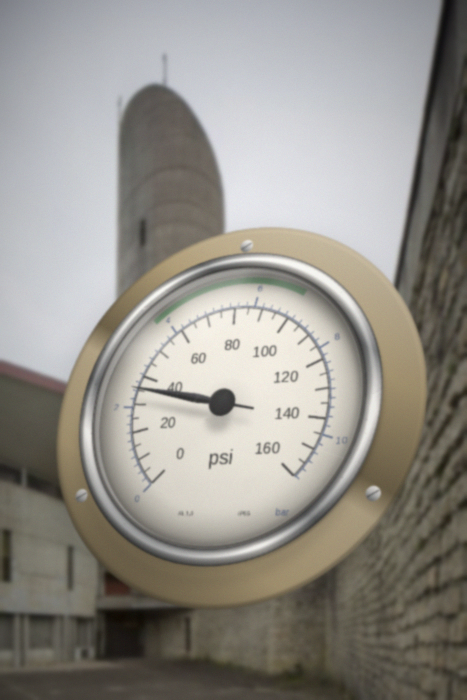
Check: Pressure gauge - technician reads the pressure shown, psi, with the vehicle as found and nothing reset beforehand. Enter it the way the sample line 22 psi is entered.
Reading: 35 psi
